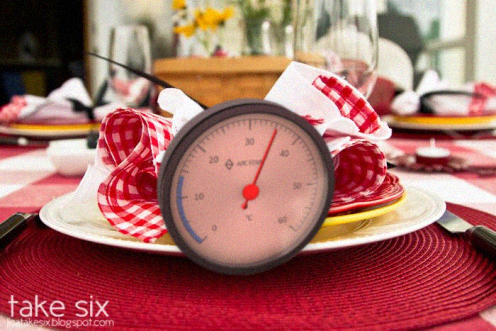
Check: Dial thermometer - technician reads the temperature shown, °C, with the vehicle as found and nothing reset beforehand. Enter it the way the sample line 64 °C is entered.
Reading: 35 °C
